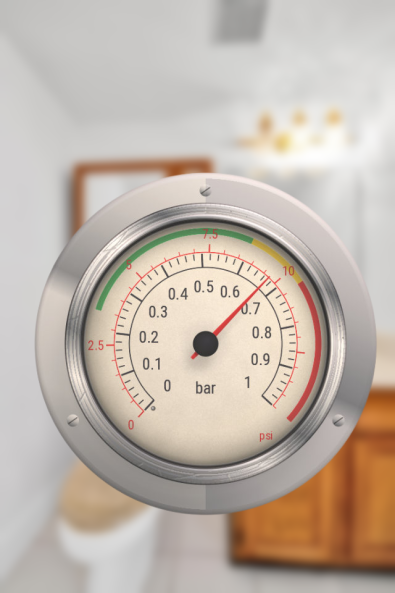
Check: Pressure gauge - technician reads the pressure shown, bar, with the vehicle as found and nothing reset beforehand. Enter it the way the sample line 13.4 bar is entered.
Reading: 0.67 bar
